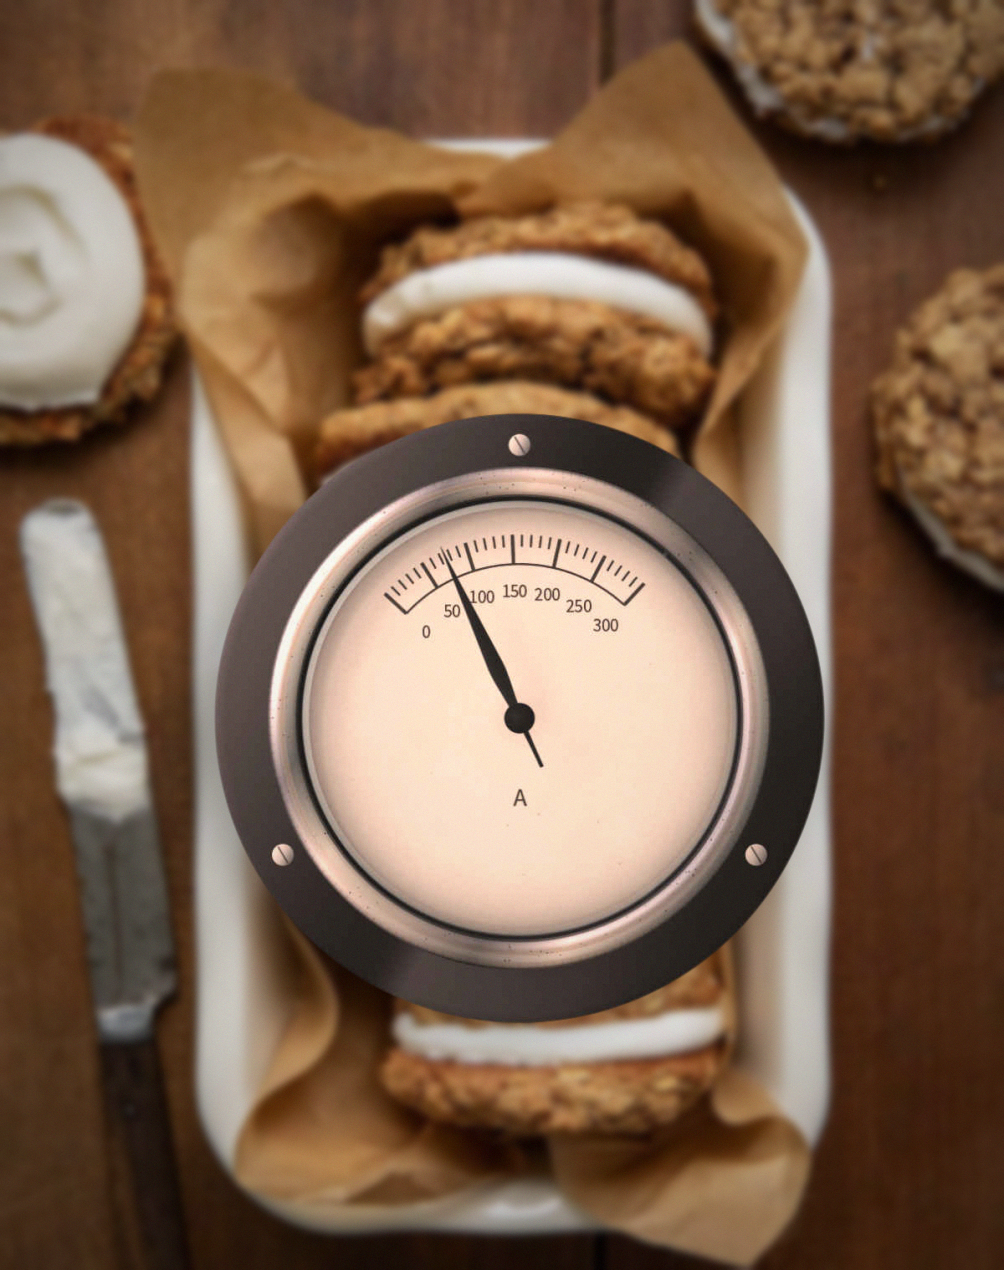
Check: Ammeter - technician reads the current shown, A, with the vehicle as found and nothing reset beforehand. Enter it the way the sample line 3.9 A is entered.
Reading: 75 A
